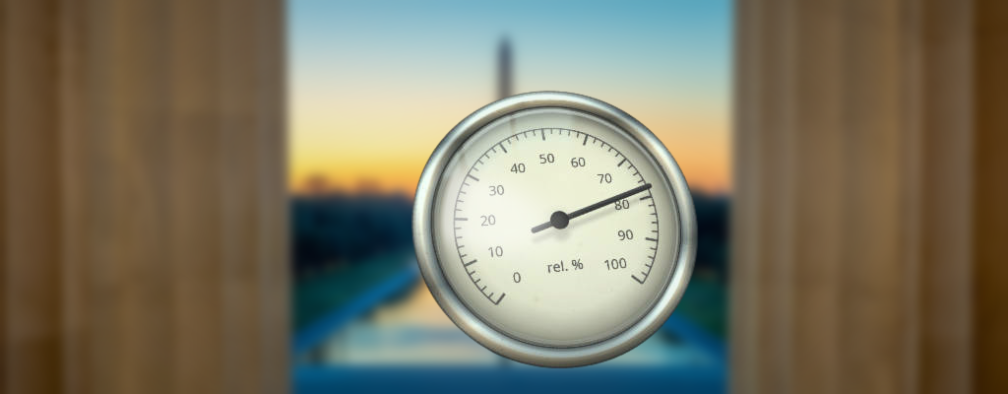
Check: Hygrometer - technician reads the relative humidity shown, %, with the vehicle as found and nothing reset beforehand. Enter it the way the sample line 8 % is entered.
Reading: 78 %
